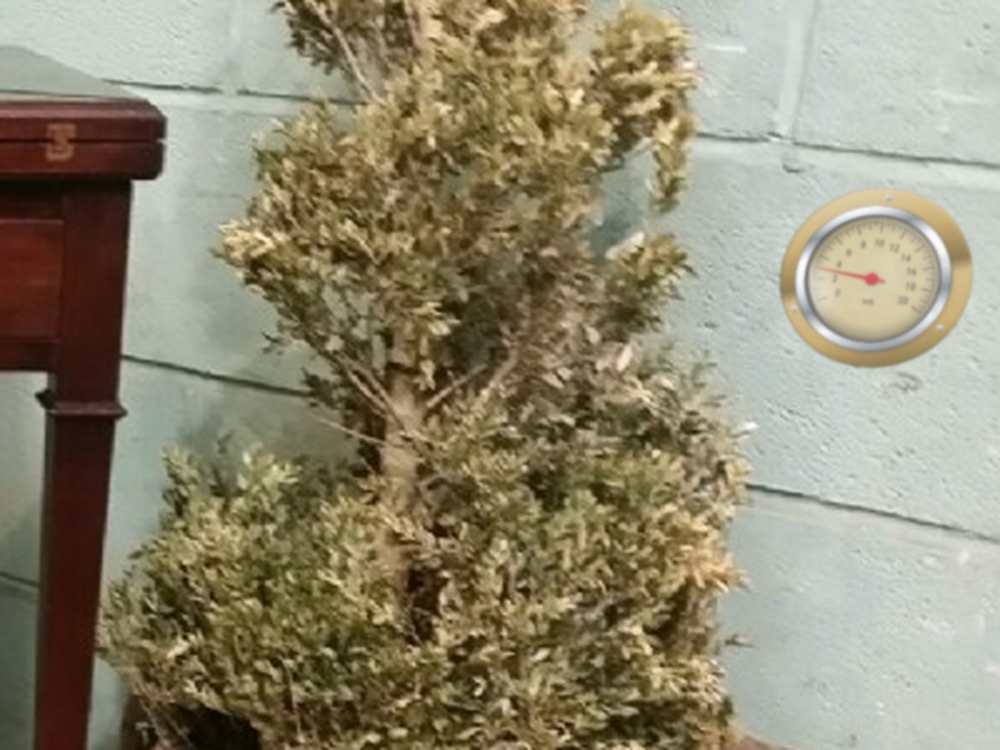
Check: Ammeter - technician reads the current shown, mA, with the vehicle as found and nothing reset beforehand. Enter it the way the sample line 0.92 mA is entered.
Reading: 3 mA
